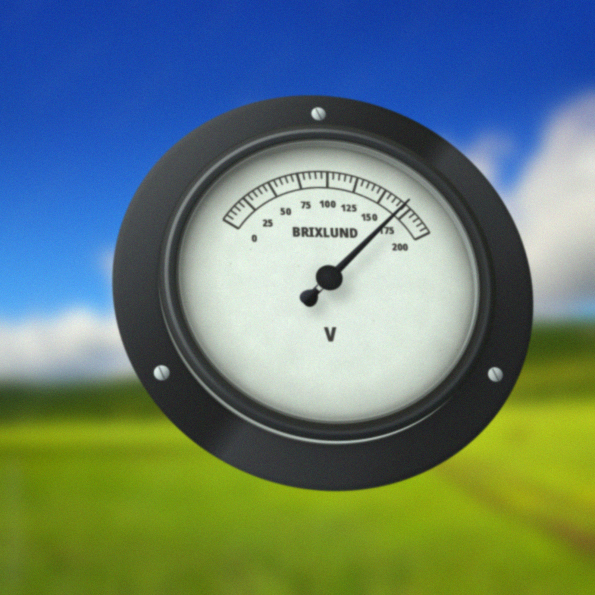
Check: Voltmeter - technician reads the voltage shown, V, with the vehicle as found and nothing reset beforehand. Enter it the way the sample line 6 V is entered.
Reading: 170 V
